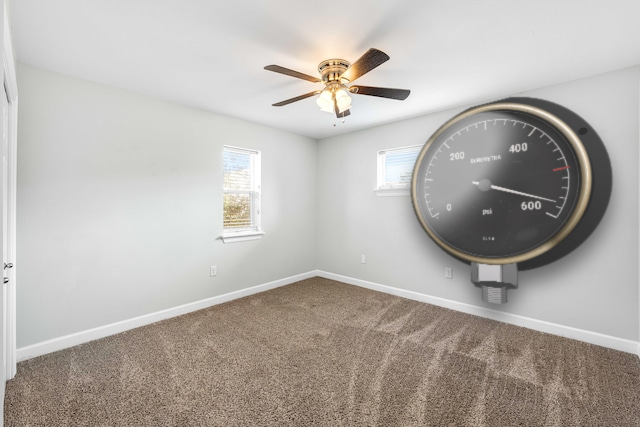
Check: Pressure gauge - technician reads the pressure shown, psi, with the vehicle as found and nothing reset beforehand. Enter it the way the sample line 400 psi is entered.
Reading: 570 psi
